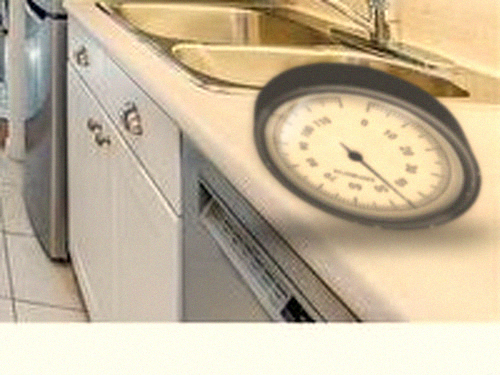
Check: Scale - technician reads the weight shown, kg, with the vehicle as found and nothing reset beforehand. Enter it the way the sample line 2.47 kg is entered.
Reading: 45 kg
